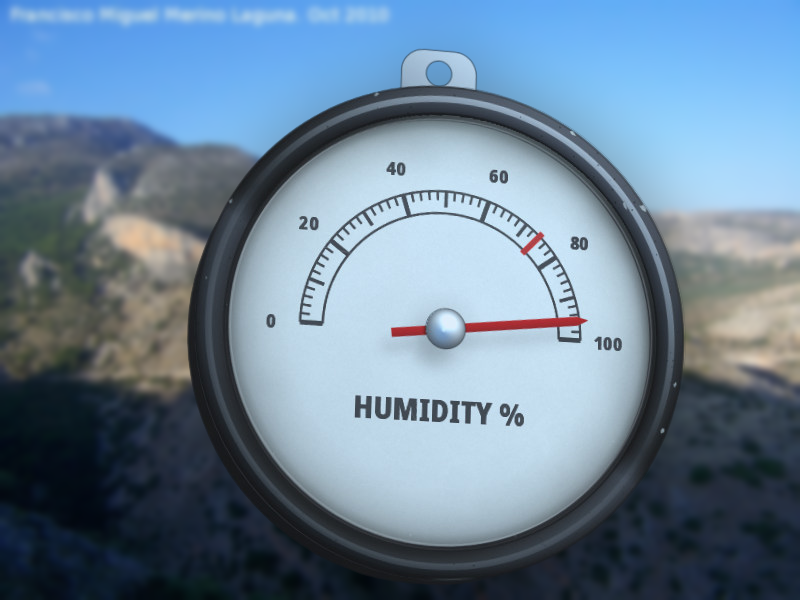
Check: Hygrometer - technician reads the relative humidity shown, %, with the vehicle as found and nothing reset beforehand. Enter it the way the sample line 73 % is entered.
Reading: 96 %
